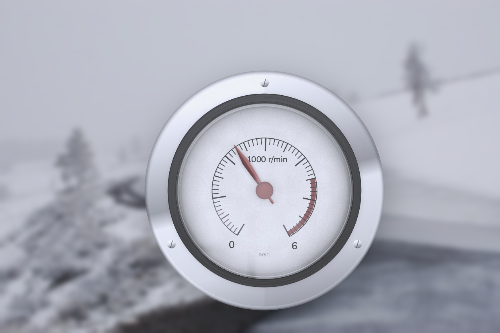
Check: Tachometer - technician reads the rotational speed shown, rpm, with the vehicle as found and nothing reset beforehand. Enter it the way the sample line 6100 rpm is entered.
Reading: 2300 rpm
